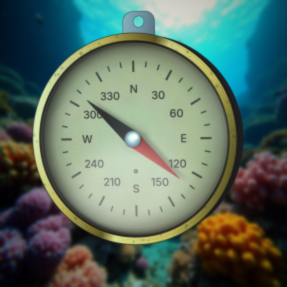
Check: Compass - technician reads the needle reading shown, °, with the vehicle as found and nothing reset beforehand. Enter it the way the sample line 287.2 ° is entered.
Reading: 130 °
